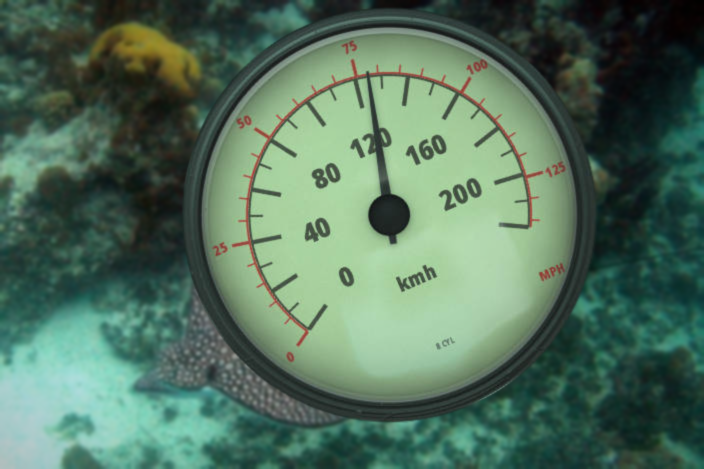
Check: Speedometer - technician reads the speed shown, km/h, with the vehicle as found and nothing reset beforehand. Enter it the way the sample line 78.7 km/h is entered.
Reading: 125 km/h
